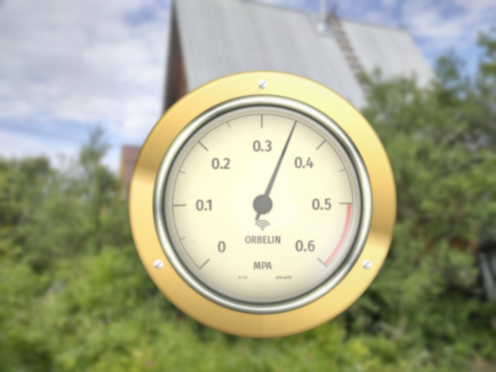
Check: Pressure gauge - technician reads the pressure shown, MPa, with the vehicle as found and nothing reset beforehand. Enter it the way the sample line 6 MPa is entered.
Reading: 0.35 MPa
